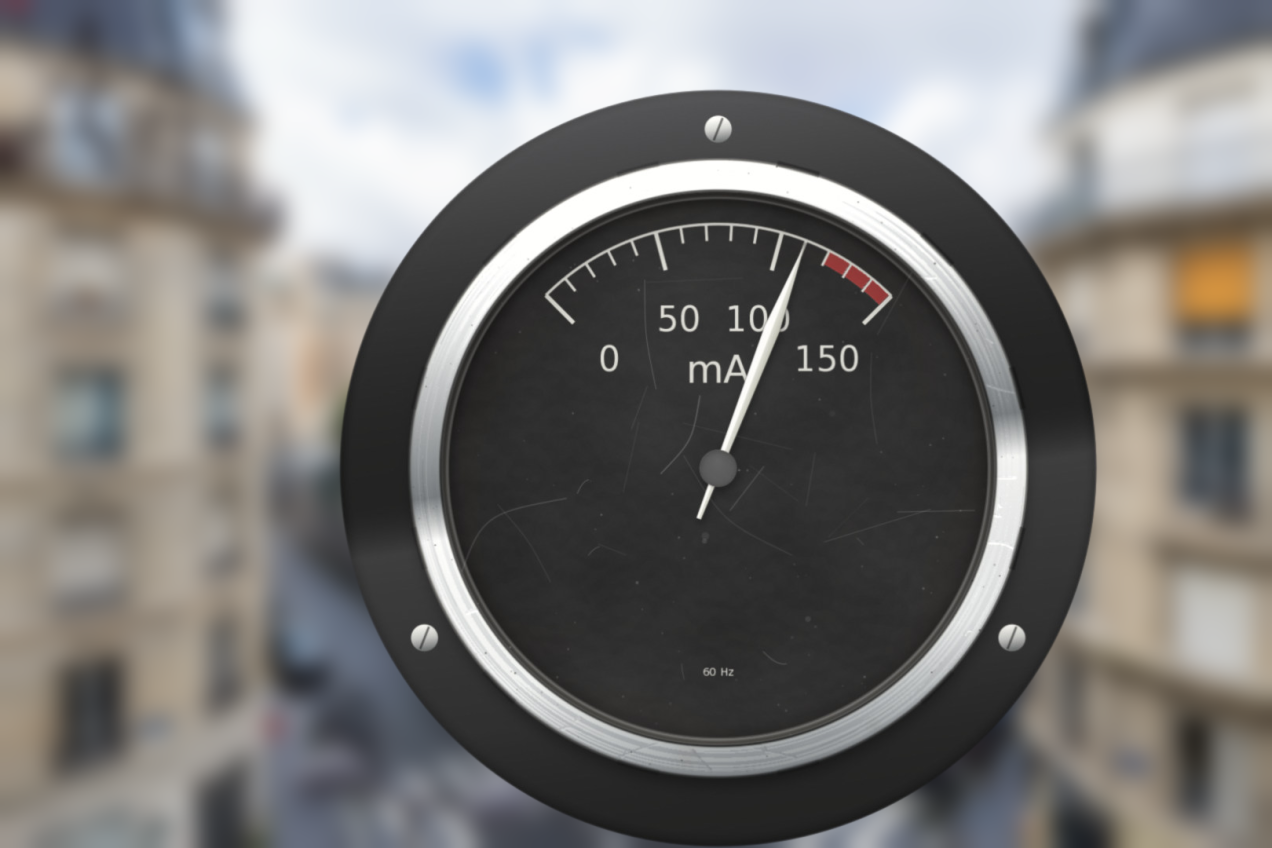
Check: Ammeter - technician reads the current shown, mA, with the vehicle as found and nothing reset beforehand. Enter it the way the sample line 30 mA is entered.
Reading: 110 mA
